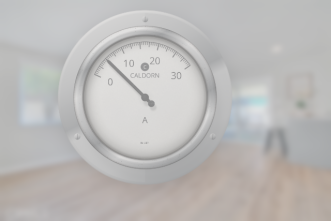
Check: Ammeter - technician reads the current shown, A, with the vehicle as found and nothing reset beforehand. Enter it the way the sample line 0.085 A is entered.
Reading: 5 A
